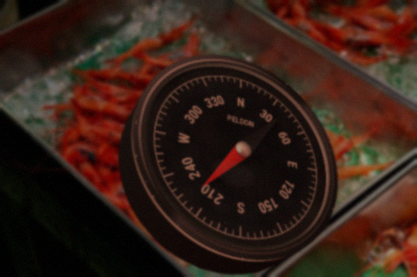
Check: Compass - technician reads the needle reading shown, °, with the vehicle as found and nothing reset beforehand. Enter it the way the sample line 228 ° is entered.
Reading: 220 °
